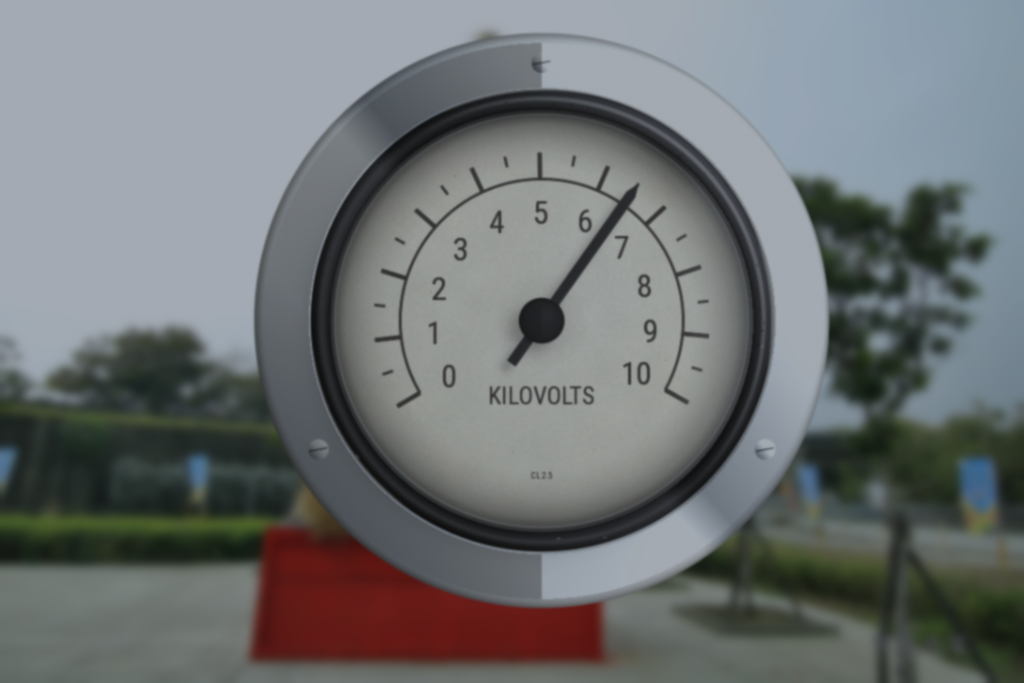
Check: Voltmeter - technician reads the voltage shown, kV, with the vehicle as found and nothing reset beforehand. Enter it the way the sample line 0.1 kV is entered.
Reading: 6.5 kV
